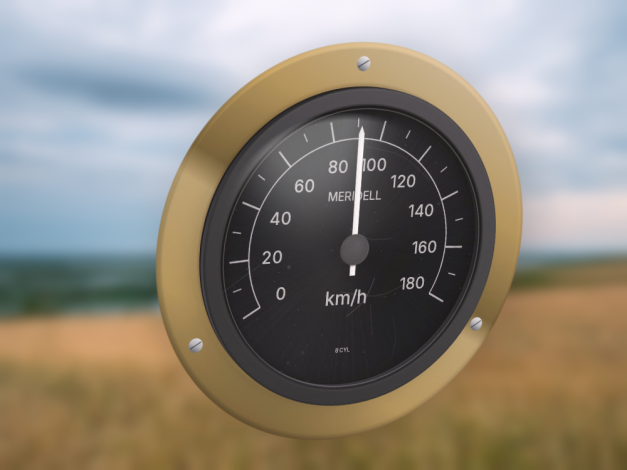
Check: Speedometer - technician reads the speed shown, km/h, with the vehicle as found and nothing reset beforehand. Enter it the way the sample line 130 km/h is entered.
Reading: 90 km/h
